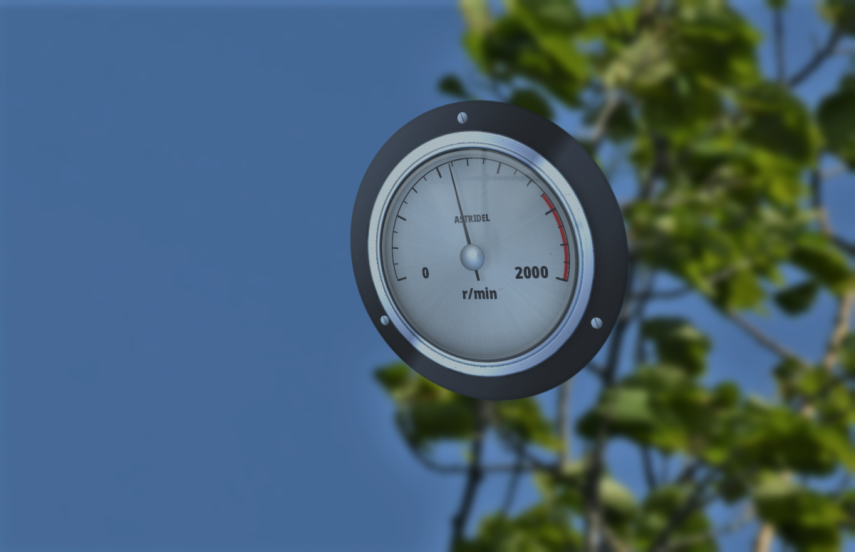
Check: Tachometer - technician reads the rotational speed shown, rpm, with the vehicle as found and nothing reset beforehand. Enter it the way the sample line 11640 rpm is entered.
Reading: 900 rpm
